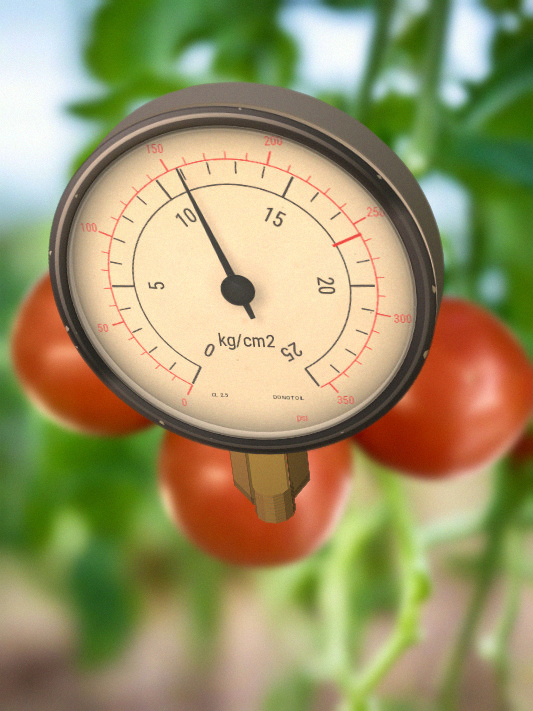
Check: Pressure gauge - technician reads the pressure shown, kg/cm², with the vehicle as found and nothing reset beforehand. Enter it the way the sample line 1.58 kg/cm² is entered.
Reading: 11 kg/cm²
